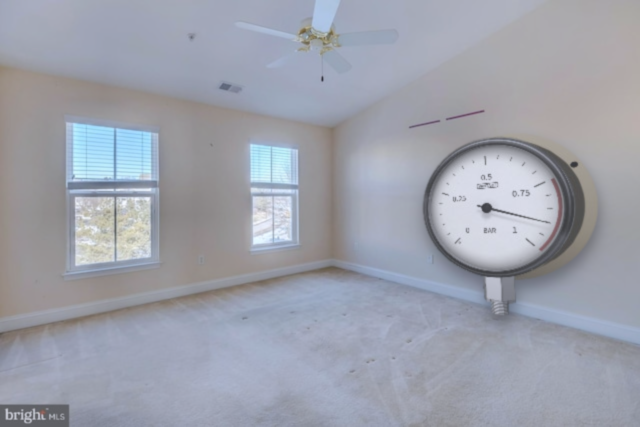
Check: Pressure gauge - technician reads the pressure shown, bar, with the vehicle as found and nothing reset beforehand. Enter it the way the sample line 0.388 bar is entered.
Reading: 0.9 bar
